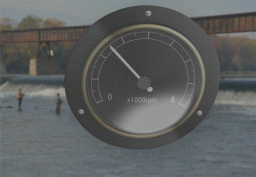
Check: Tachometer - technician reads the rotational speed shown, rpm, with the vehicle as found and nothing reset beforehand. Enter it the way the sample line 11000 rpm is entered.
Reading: 2500 rpm
